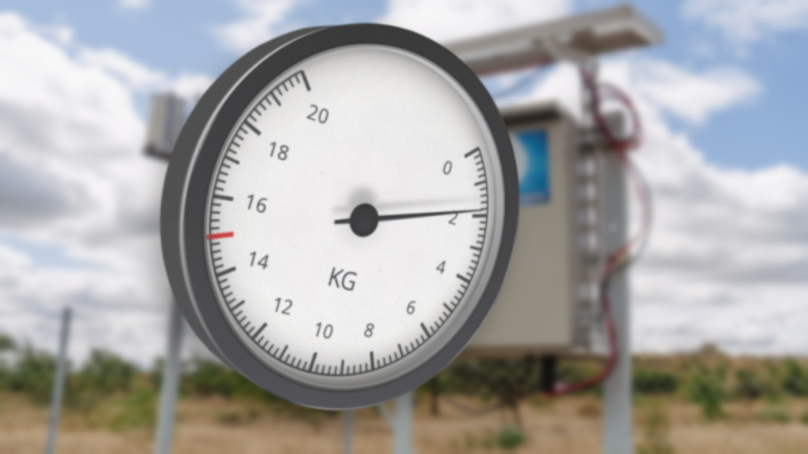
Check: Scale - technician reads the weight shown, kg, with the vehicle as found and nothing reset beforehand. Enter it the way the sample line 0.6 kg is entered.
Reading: 1.8 kg
